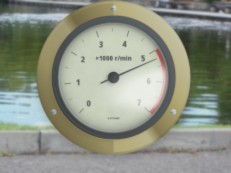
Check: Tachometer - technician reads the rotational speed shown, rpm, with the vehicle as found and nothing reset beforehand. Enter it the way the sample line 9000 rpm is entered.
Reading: 5250 rpm
